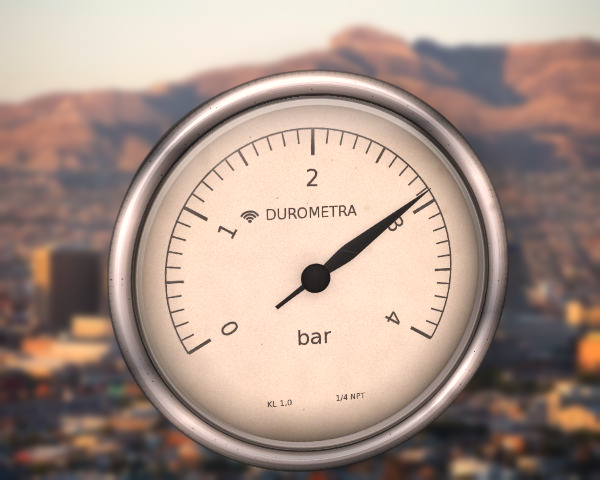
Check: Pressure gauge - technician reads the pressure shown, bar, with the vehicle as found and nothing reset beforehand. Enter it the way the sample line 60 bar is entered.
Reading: 2.9 bar
